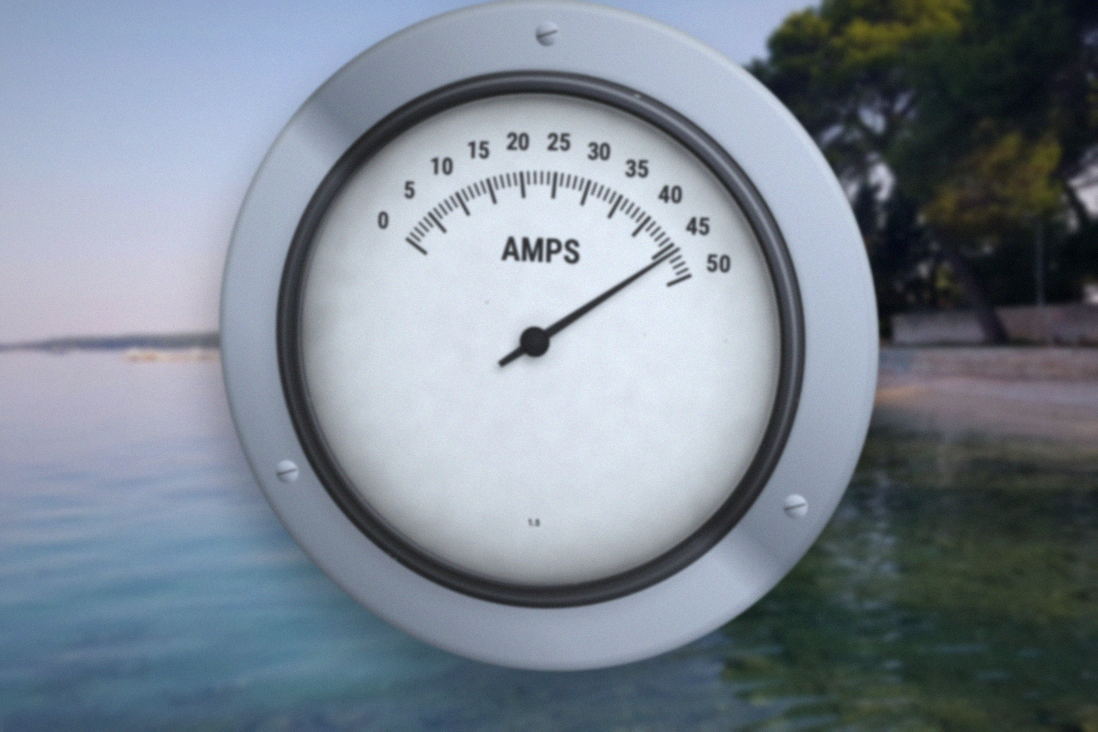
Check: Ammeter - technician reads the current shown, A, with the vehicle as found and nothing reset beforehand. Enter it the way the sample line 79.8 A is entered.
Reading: 46 A
